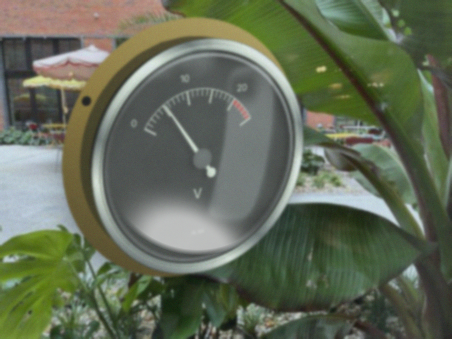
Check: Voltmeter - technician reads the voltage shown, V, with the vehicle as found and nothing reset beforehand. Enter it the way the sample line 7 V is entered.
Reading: 5 V
